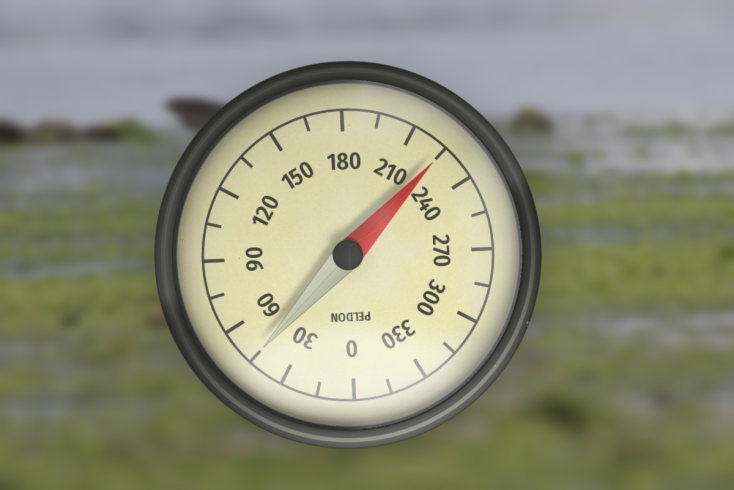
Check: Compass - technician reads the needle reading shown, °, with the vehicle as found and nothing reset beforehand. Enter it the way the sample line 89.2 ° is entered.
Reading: 225 °
